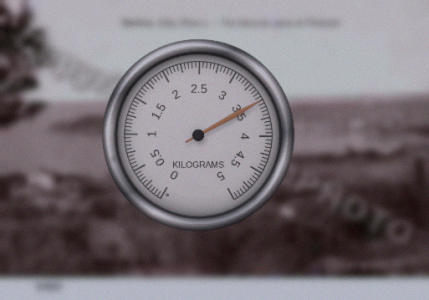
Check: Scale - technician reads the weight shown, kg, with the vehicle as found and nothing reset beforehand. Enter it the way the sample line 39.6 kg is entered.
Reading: 3.5 kg
